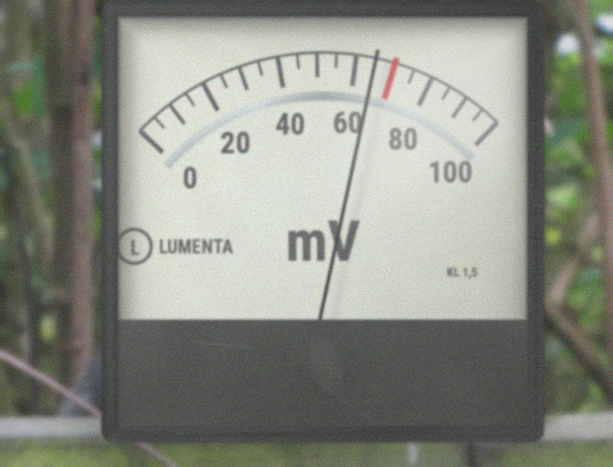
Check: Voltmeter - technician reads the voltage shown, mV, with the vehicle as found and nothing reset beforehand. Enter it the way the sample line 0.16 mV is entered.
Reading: 65 mV
